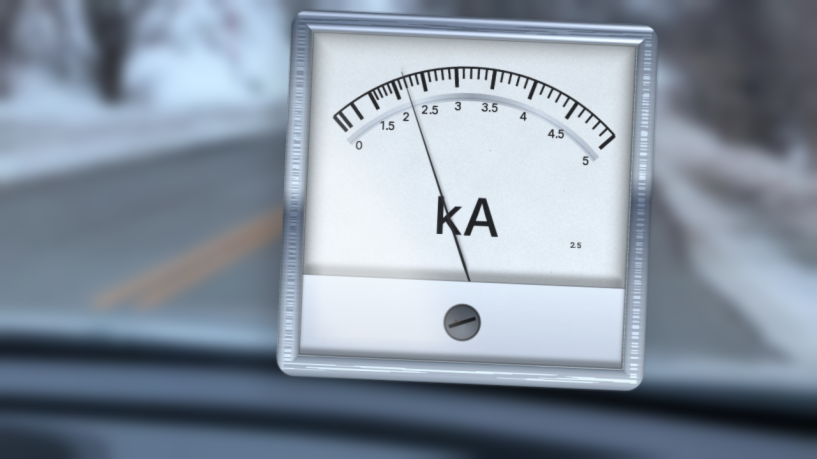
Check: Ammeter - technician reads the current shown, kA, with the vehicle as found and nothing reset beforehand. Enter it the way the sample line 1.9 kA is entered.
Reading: 2.2 kA
